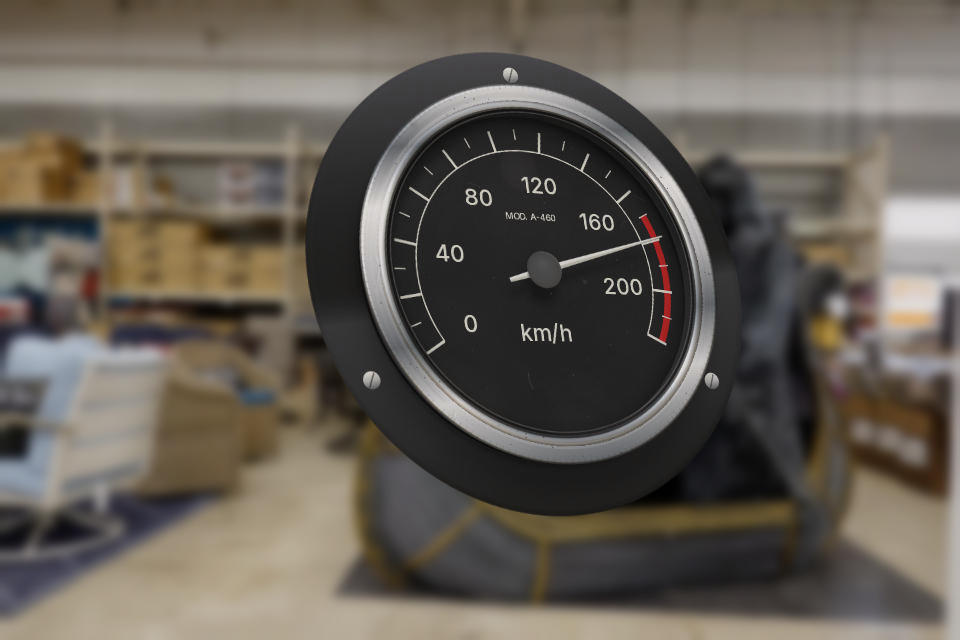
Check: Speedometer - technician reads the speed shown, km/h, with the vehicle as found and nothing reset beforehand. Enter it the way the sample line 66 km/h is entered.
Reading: 180 km/h
